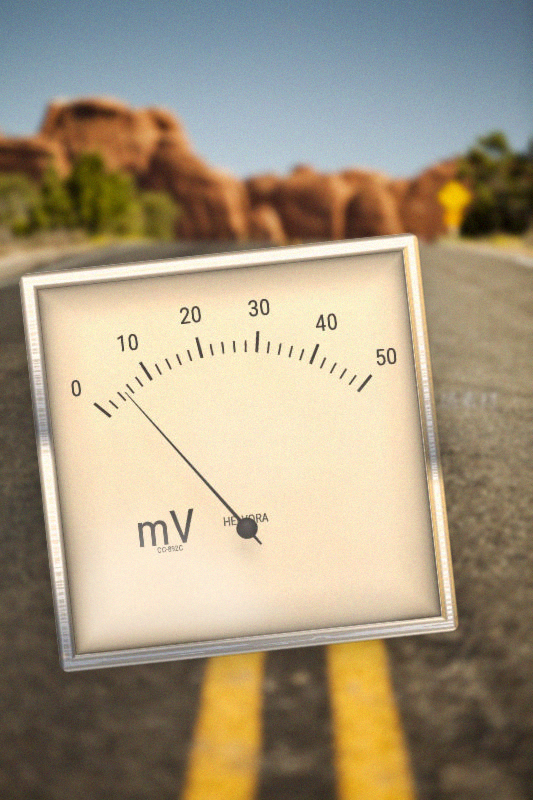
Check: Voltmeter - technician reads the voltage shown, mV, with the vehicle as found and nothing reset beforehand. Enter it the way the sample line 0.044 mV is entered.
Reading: 5 mV
